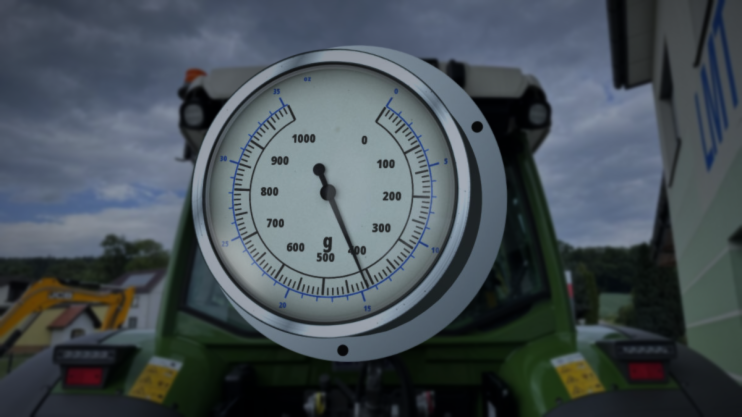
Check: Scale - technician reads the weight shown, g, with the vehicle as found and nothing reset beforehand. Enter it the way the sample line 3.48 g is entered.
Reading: 410 g
